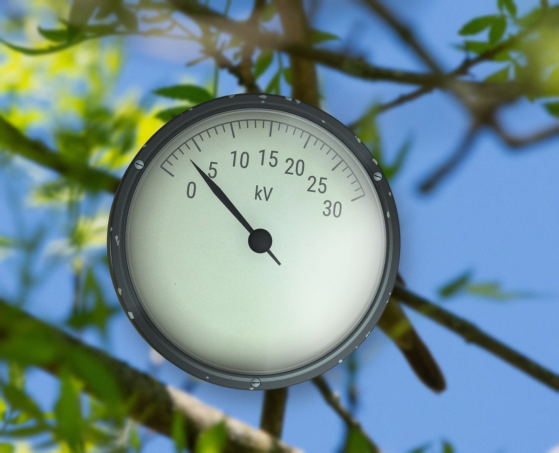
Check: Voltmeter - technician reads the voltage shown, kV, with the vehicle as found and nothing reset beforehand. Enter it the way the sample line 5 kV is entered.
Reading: 3 kV
